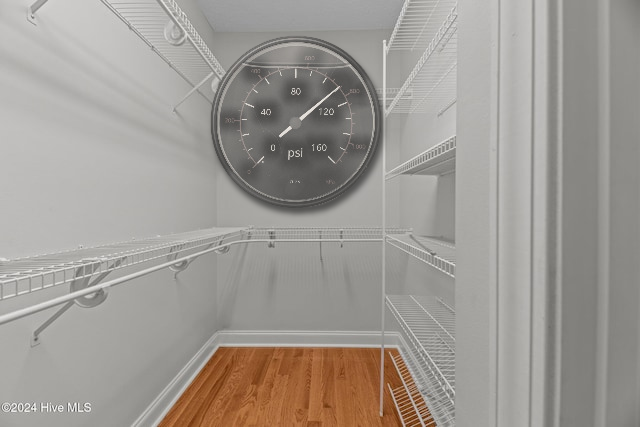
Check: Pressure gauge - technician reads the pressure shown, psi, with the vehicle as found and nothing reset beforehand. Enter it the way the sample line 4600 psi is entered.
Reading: 110 psi
